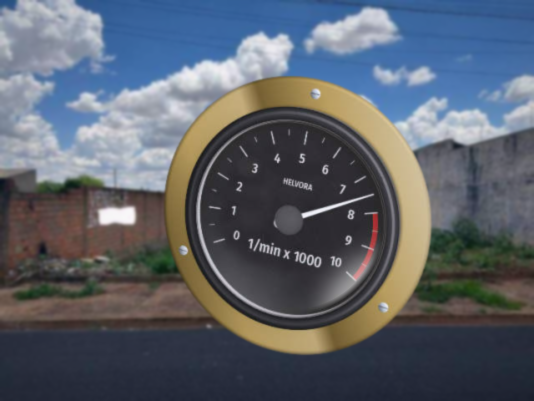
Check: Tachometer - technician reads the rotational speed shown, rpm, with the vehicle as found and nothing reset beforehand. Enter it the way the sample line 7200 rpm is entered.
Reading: 7500 rpm
